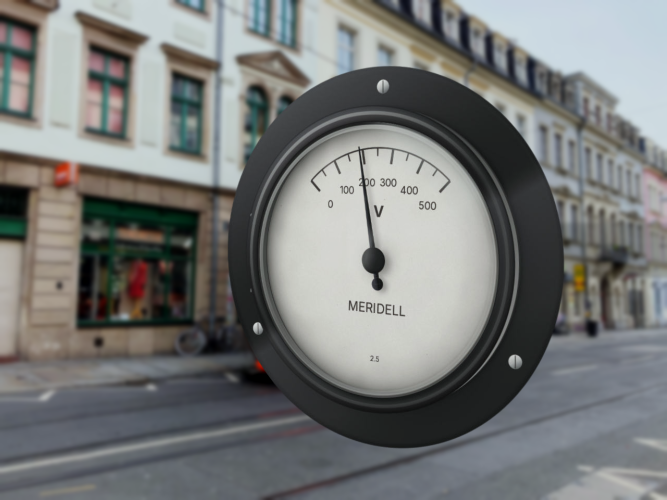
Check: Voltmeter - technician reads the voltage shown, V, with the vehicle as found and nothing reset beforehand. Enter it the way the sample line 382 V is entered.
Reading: 200 V
